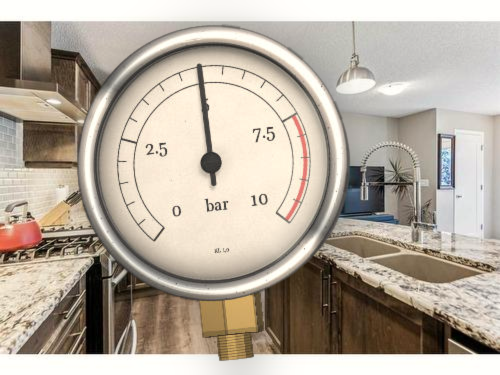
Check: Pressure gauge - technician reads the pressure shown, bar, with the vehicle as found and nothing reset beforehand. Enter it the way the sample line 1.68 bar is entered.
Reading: 5 bar
